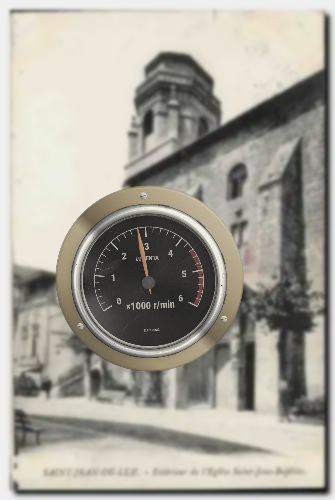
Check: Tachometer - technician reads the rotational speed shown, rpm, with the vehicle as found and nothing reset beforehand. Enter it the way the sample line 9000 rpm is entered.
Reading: 2800 rpm
